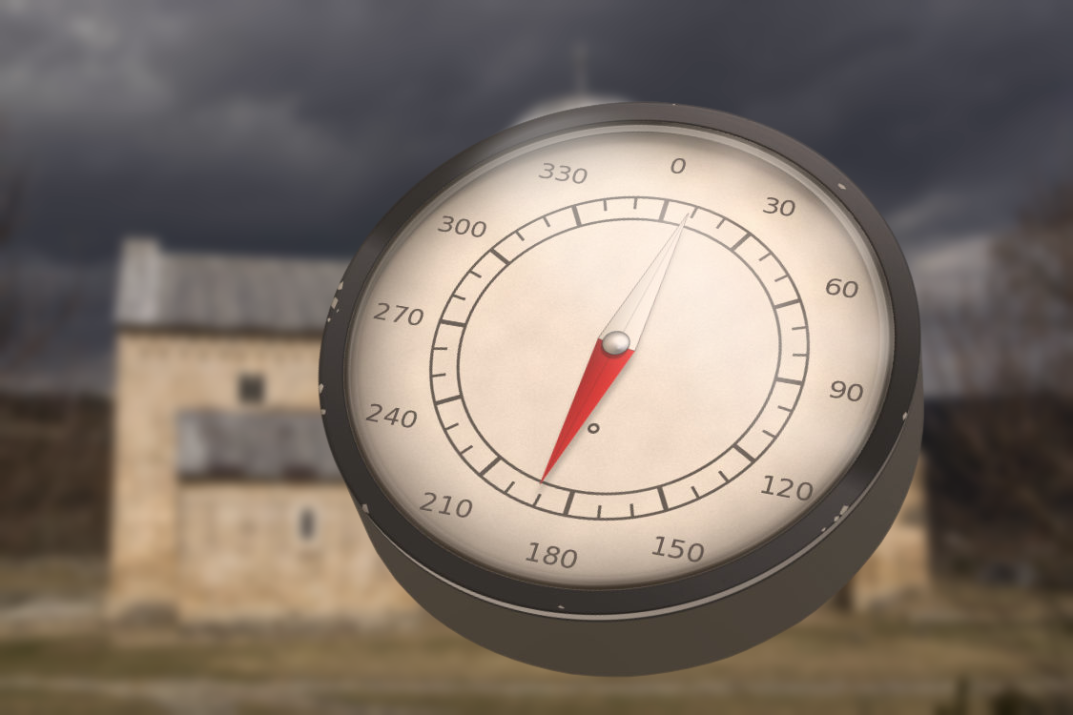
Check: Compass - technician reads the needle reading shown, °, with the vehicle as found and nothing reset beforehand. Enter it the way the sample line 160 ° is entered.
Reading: 190 °
